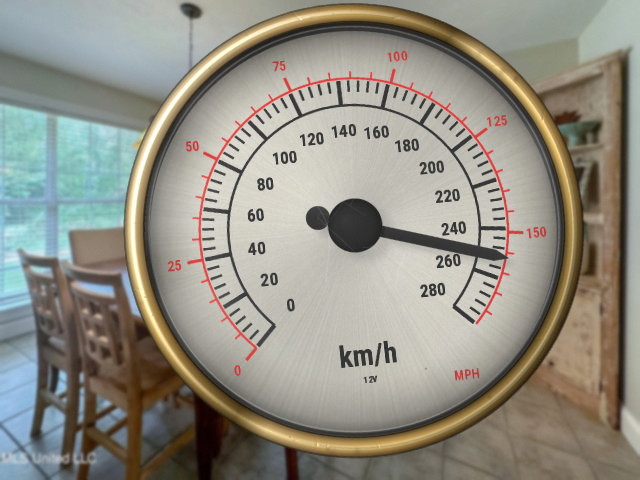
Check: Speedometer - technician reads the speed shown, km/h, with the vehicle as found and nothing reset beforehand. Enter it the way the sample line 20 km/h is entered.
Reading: 252 km/h
